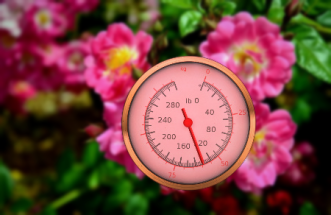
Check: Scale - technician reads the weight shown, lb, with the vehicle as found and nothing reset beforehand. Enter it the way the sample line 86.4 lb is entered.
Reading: 130 lb
